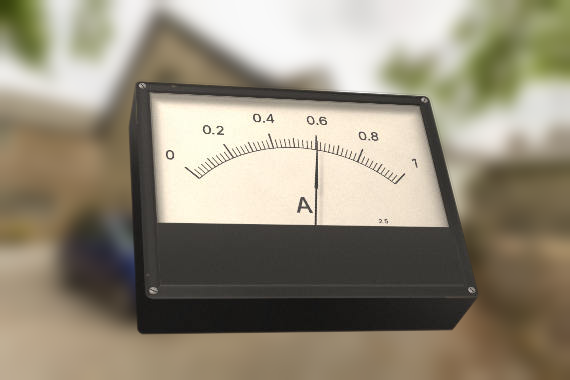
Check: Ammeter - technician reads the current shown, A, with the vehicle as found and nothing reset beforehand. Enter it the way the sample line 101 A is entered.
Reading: 0.6 A
